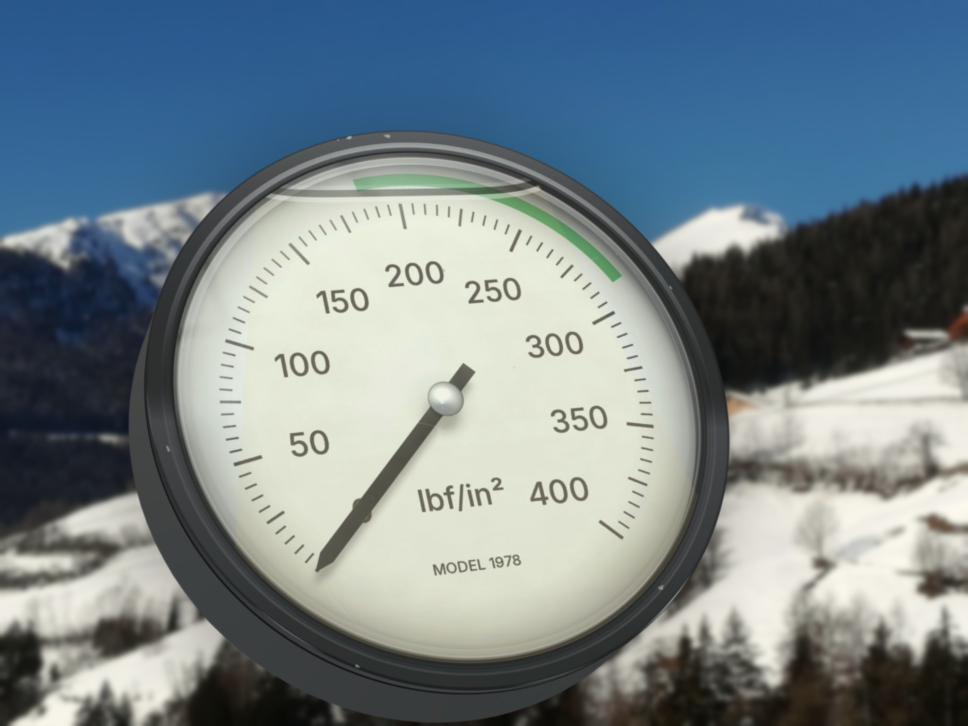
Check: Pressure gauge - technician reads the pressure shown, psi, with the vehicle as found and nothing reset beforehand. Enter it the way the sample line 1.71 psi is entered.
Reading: 0 psi
